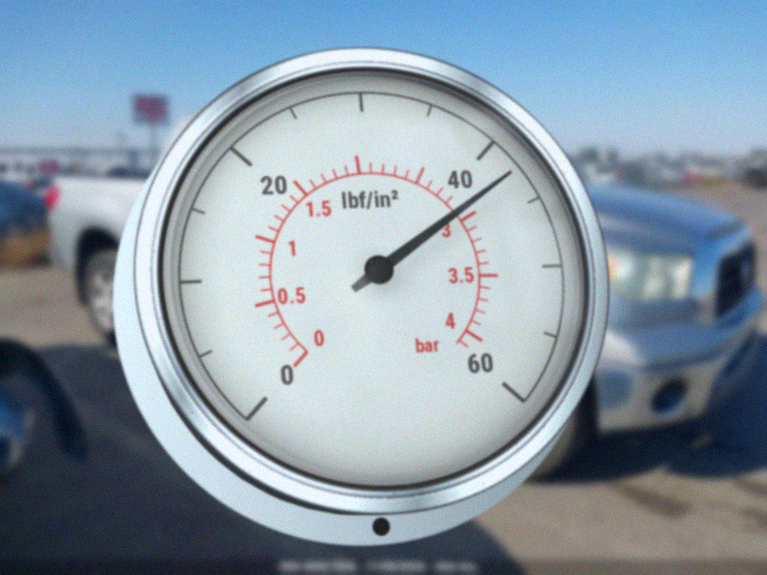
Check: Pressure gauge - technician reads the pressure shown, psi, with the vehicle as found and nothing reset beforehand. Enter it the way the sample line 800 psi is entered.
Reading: 42.5 psi
